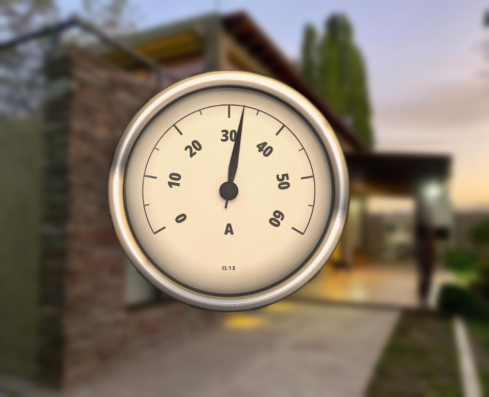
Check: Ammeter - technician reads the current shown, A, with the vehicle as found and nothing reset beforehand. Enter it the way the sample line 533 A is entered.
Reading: 32.5 A
